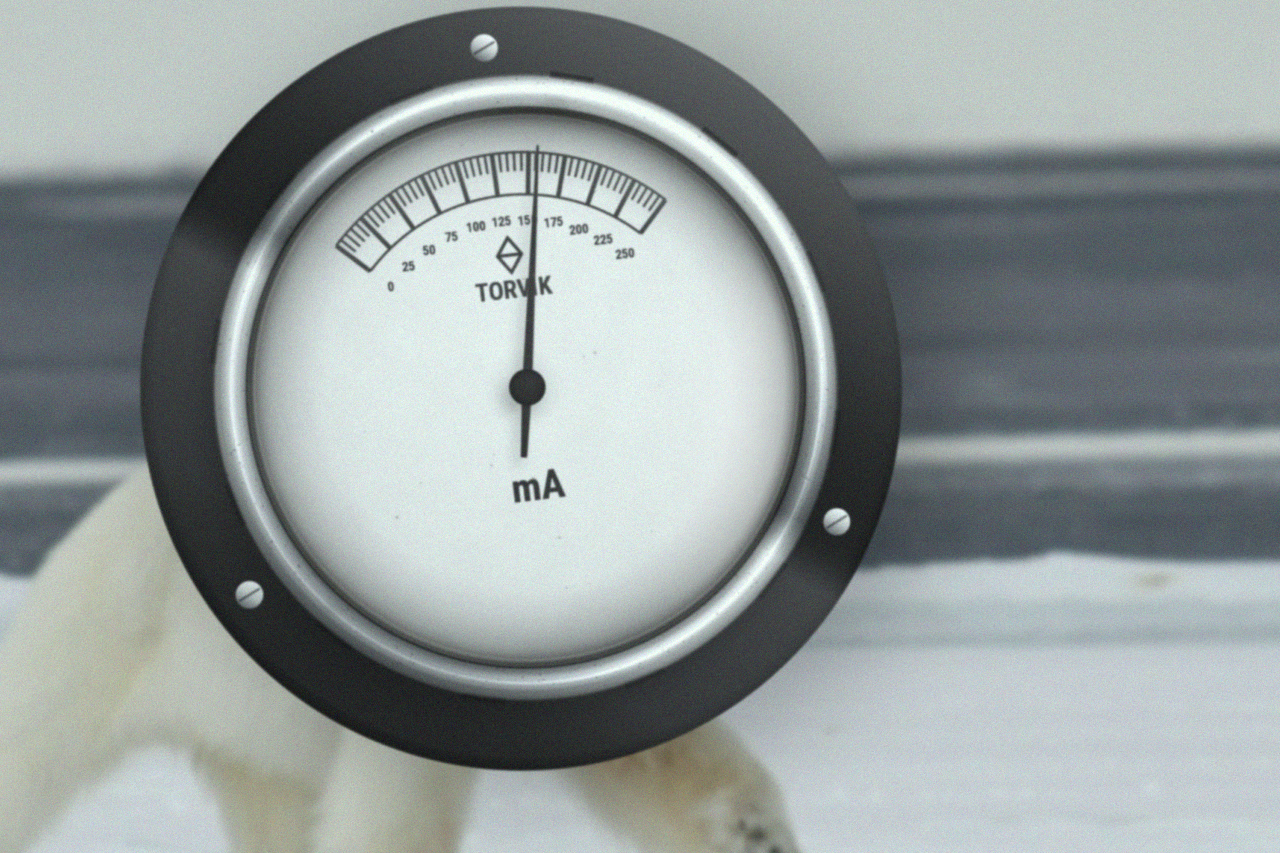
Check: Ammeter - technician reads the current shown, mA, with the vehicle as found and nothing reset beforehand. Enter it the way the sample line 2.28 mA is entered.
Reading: 155 mA
